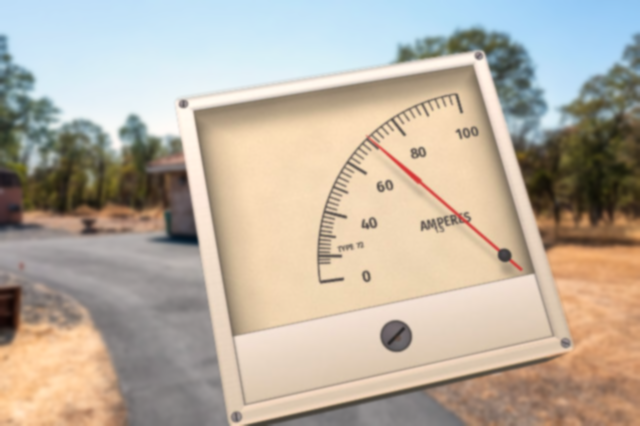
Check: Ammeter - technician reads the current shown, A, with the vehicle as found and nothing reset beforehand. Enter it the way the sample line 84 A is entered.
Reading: 70 A
